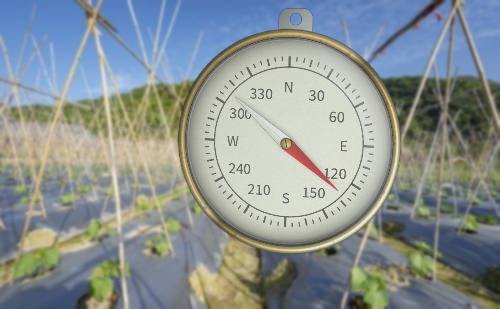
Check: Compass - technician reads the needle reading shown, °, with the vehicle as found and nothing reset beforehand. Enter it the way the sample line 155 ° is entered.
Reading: 130 °
